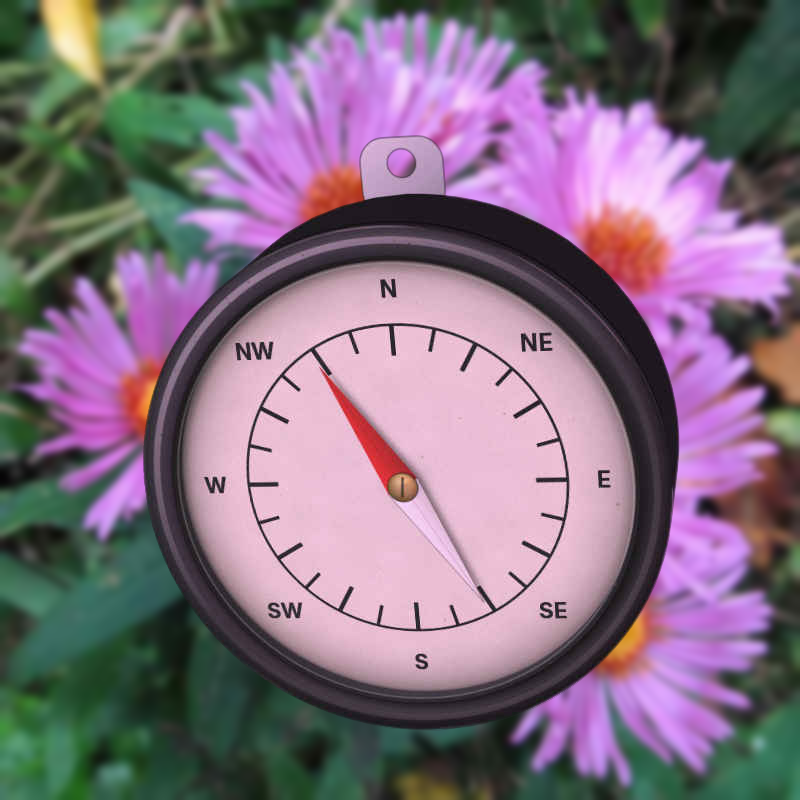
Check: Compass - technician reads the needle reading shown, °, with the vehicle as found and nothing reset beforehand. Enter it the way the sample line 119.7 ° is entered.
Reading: 330 °
